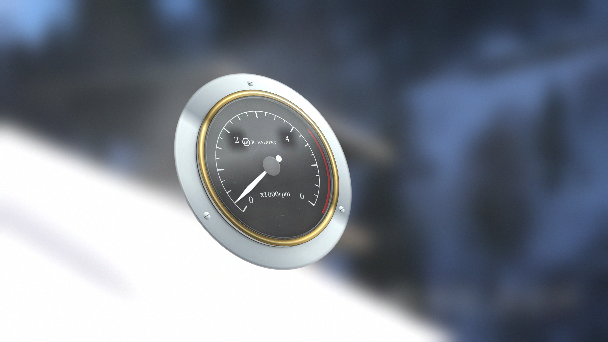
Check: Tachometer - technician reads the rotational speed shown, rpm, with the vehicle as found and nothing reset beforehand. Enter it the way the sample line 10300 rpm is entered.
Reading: 250 rpm
